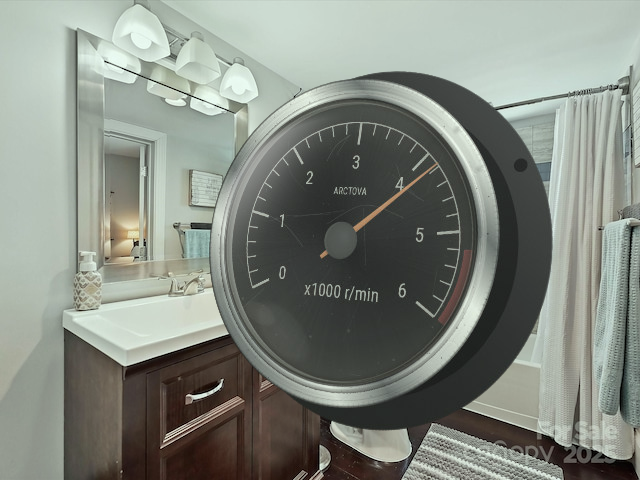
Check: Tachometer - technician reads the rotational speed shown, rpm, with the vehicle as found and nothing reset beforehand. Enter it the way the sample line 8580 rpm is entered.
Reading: 4200 rpm
